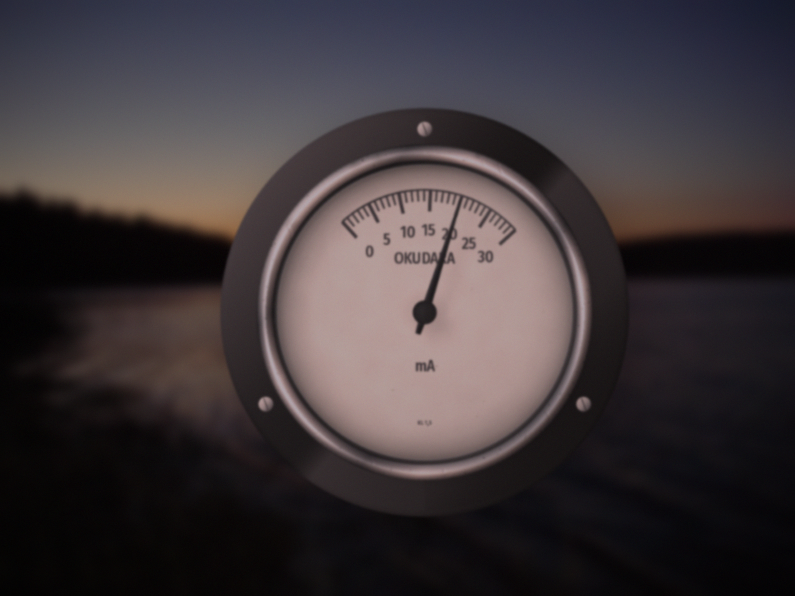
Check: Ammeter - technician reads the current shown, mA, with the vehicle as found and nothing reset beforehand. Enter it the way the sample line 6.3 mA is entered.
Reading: 20 mA
